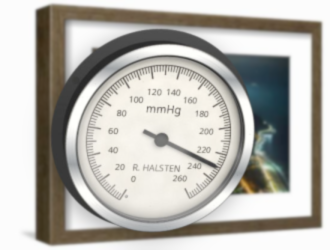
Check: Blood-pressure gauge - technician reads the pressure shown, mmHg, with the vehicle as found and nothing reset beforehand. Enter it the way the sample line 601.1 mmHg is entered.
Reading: 230 mmHg
